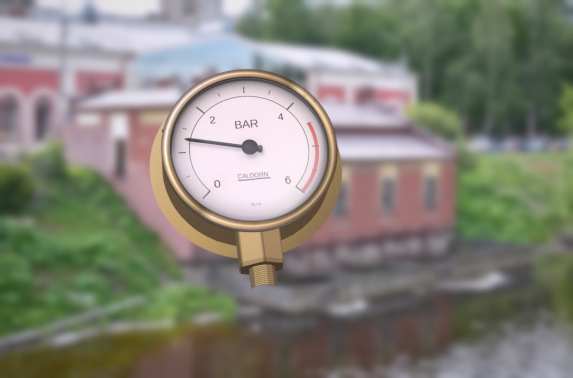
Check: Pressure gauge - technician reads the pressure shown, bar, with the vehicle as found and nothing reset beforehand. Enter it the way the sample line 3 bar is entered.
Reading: 1.25 bar
